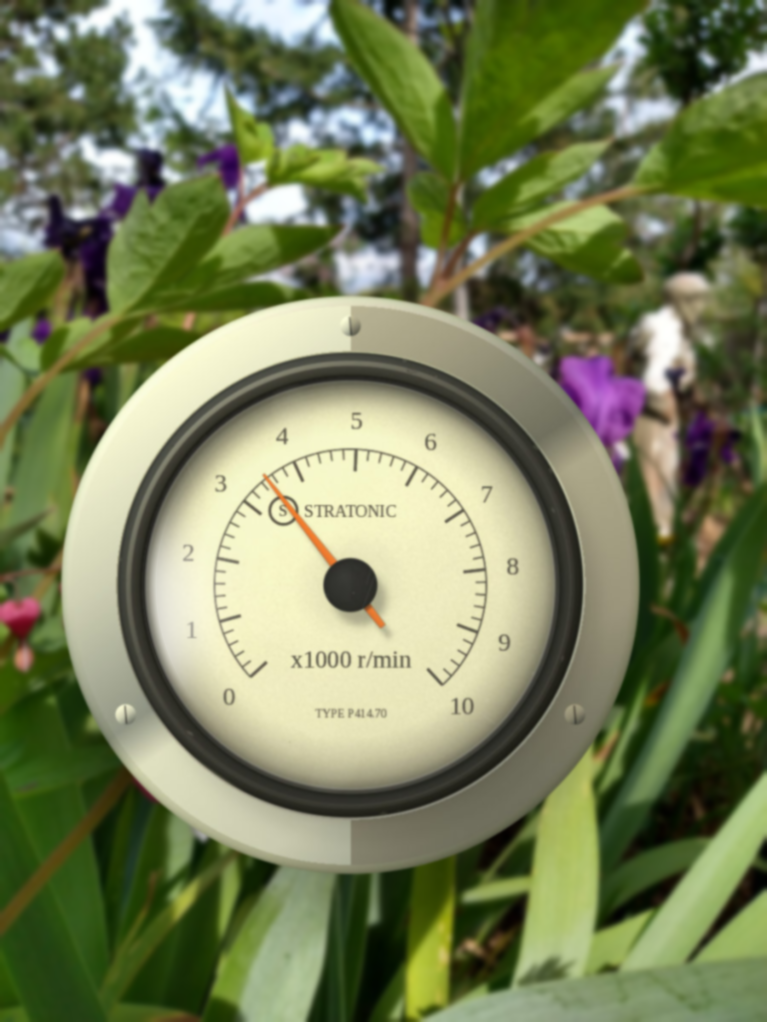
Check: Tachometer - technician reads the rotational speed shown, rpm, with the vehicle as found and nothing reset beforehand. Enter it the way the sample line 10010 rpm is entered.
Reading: 3500 rpm
